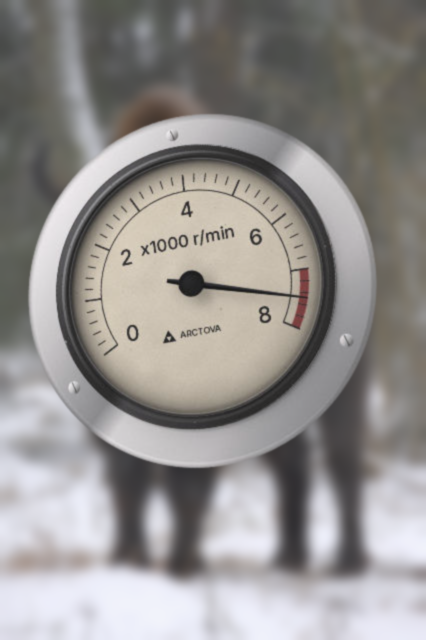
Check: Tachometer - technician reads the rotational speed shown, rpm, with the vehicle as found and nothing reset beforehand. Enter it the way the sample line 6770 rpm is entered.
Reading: 7500 rpm
